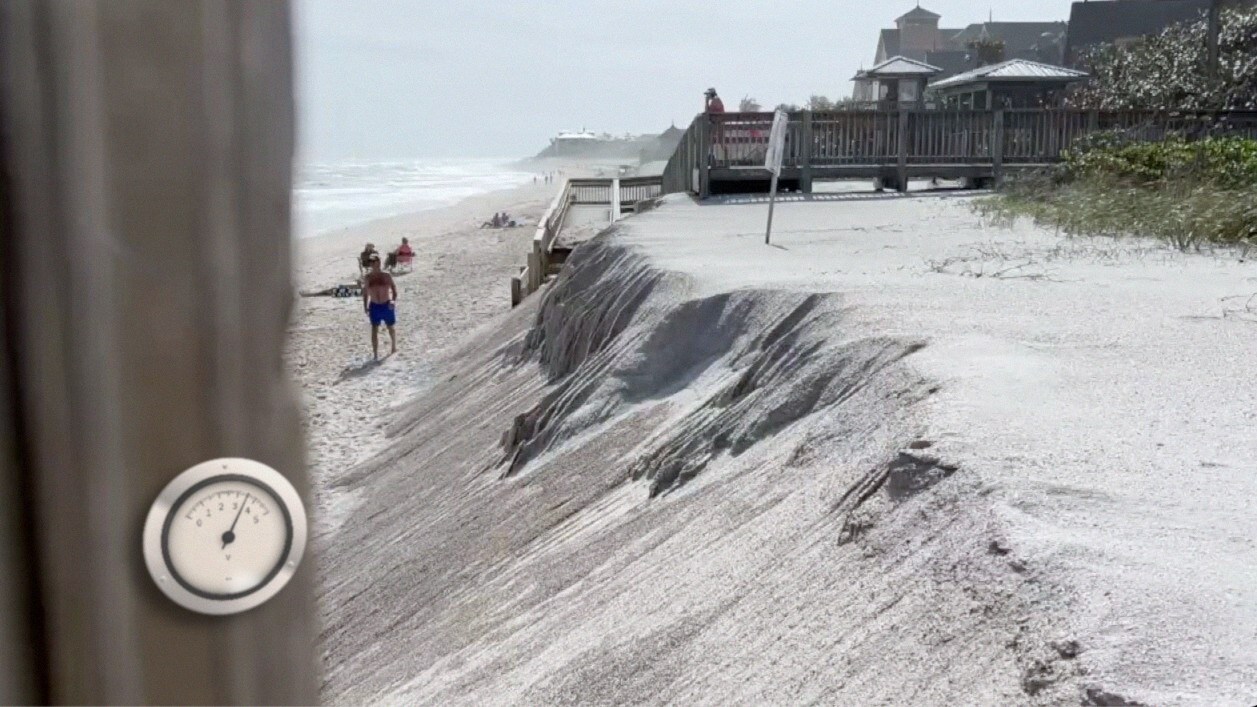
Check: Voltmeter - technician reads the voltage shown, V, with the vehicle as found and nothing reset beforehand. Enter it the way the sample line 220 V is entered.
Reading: 3.5 V
